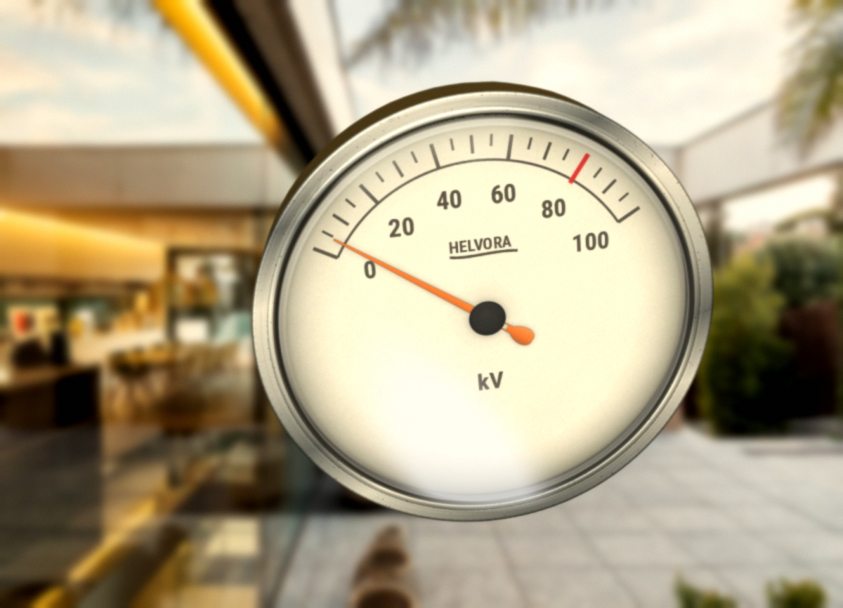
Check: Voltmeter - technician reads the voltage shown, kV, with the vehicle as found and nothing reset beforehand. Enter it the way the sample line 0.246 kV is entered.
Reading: 5 kV
